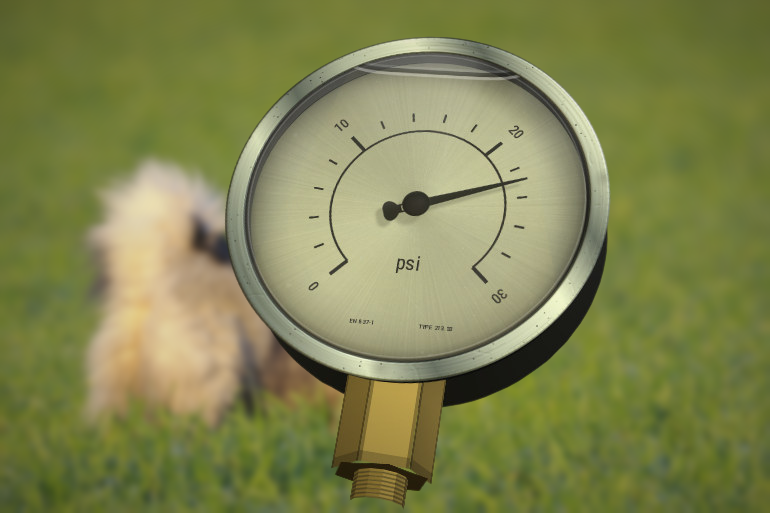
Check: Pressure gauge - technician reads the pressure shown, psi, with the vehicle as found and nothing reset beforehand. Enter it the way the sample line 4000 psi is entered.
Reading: 23 psi
